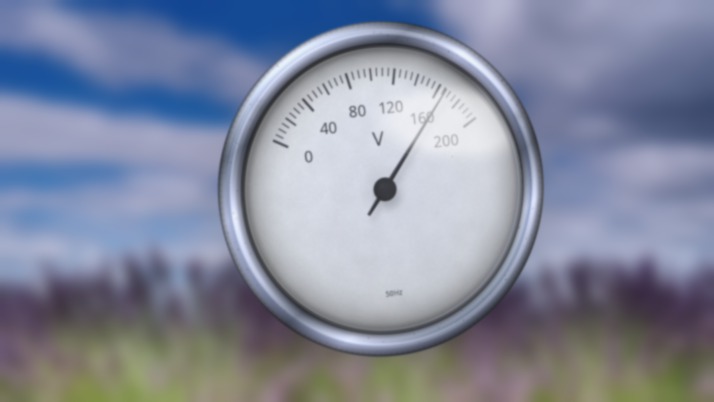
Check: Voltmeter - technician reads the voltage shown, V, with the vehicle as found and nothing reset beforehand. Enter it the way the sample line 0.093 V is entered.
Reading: 165 V
